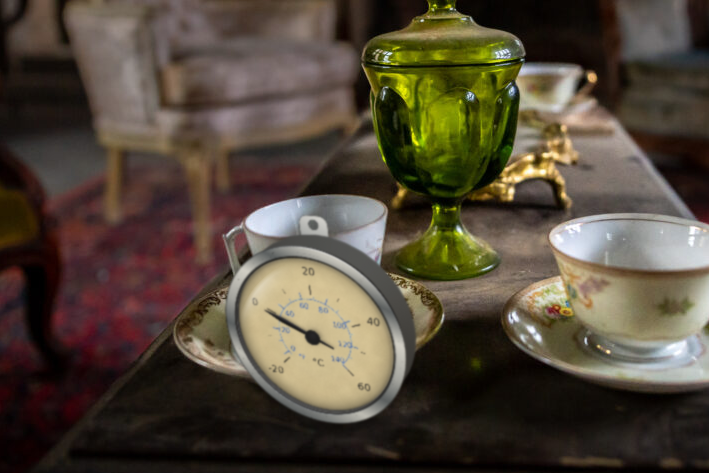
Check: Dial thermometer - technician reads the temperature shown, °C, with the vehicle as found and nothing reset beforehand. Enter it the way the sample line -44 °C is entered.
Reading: 0 °C
